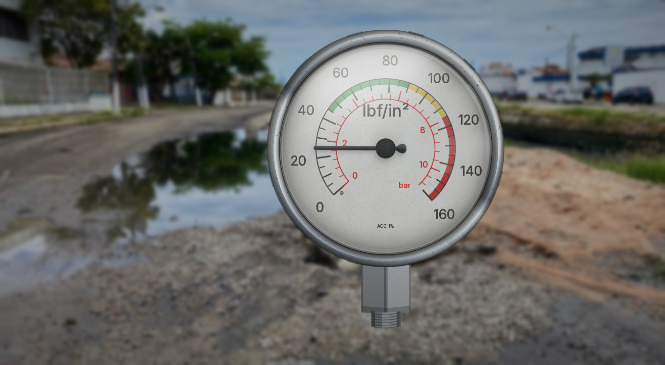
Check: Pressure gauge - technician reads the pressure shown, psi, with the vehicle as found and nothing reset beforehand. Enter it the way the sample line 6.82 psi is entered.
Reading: 25 psi
